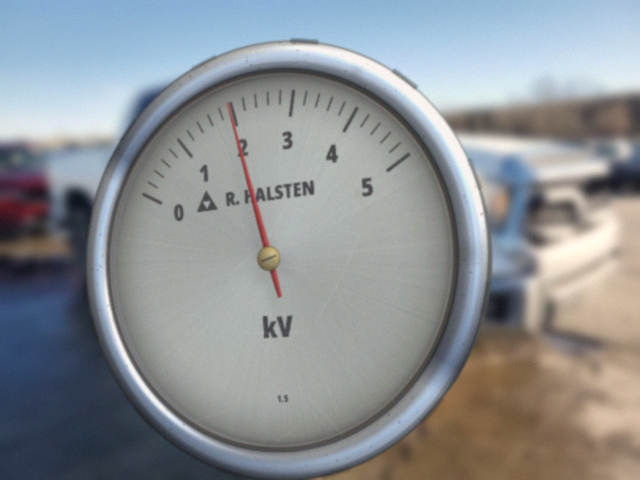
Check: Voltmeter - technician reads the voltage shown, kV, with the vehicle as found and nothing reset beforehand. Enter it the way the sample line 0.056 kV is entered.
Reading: 2 kV
